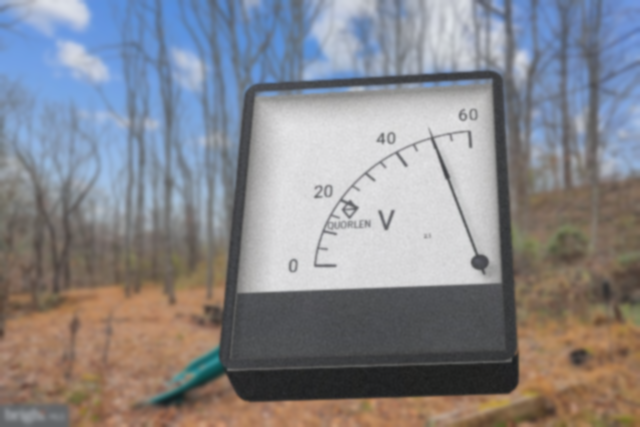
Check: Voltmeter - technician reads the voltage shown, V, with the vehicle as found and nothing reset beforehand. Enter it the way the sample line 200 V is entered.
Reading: 50 V
